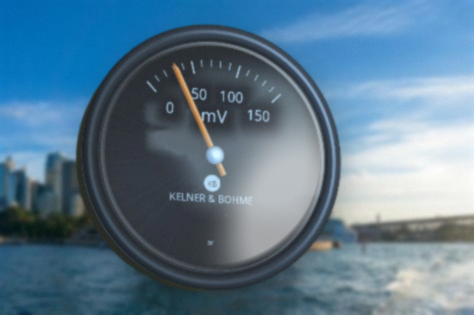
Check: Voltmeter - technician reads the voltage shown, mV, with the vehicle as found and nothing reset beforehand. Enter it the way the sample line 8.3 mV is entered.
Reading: 30 mV
